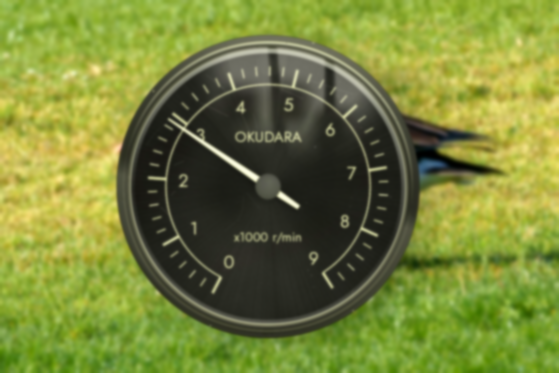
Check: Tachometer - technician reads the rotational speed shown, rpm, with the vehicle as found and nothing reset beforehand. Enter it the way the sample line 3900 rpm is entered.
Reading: 2900 rpm
